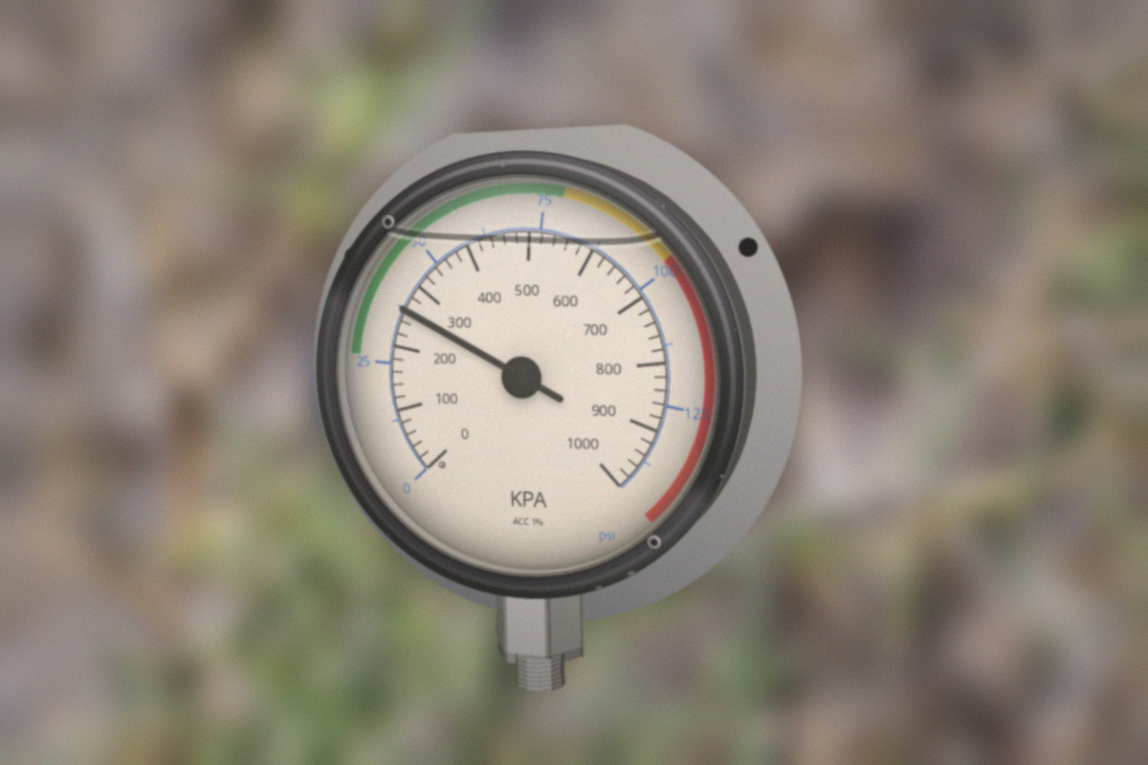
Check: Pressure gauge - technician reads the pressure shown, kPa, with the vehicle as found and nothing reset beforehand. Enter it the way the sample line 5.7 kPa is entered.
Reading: 260 kPa
